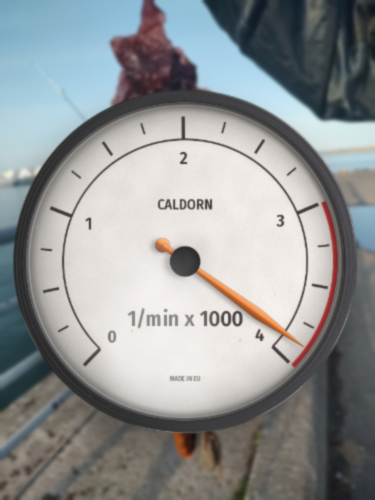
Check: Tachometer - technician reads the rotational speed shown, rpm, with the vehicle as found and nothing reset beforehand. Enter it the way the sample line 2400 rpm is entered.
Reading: 3875 rpm
